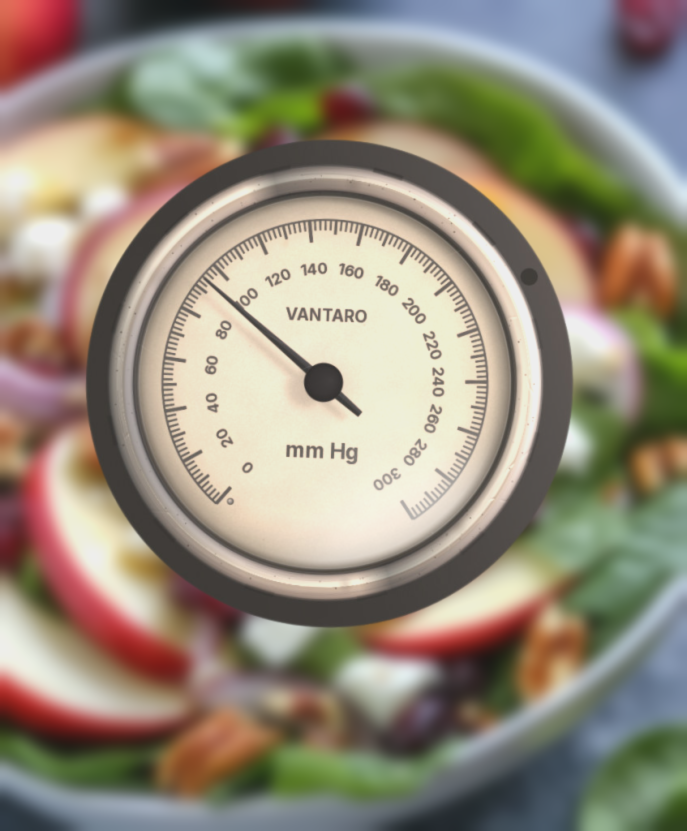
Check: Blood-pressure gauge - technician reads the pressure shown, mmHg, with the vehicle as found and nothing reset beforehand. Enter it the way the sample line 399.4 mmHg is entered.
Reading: 94 mmHg
